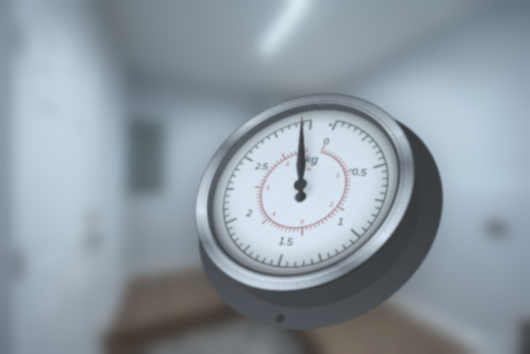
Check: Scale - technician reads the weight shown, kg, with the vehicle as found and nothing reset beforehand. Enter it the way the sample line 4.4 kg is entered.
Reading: 2.95 kg
